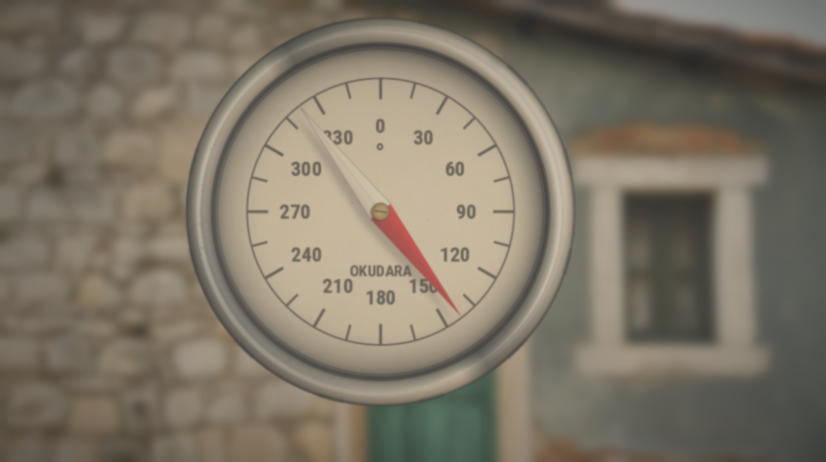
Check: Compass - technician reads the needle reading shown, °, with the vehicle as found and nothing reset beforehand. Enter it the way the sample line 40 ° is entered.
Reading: 142.5 °
